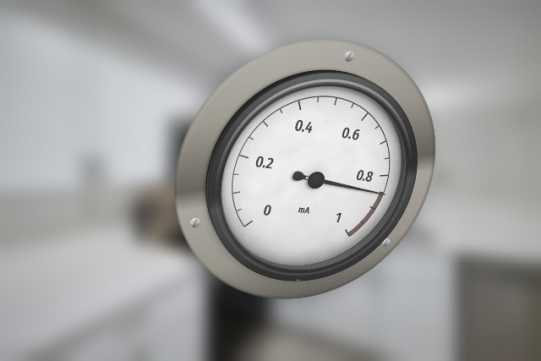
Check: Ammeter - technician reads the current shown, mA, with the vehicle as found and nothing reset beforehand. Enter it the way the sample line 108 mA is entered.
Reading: 0.85 mA
